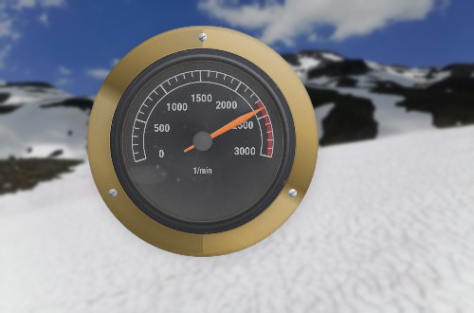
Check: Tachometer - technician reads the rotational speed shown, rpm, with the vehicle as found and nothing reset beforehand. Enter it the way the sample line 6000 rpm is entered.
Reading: 2400 rpm
